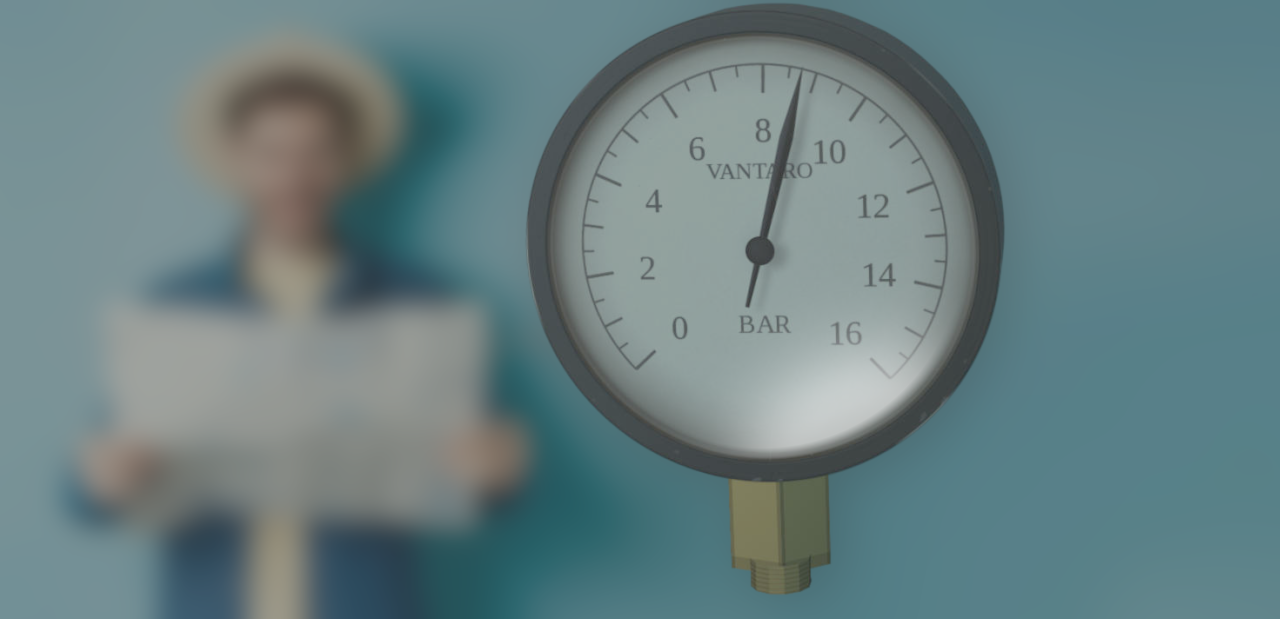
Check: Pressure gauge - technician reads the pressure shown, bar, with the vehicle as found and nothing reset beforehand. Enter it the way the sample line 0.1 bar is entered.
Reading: 8.75 bar
